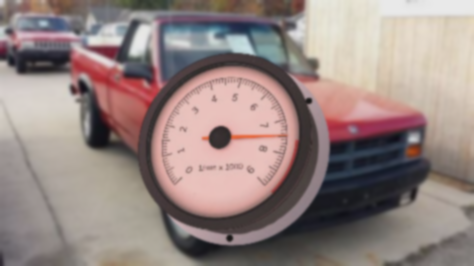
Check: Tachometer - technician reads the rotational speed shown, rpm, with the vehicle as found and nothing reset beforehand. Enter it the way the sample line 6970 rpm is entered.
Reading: 7500 rpm
